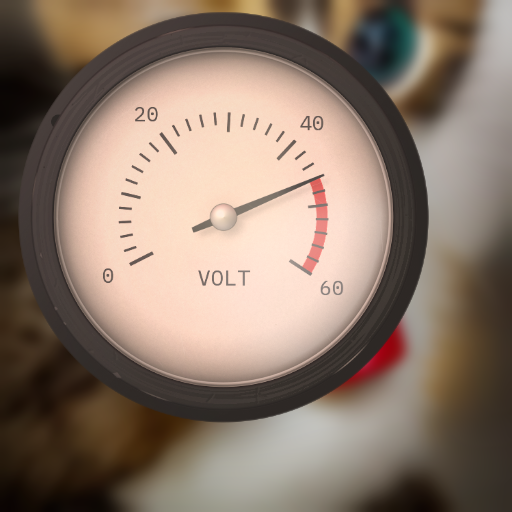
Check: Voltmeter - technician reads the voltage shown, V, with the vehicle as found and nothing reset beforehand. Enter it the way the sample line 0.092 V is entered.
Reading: 46 V
